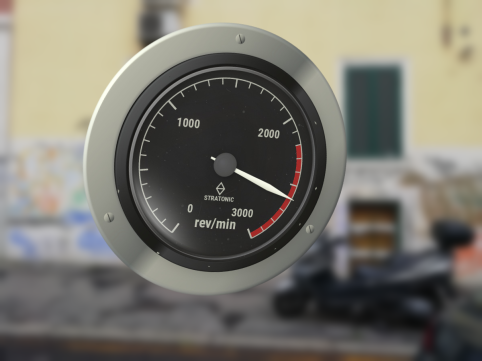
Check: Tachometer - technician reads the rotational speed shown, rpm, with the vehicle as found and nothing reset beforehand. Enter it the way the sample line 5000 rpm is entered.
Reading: 2600 rpm
